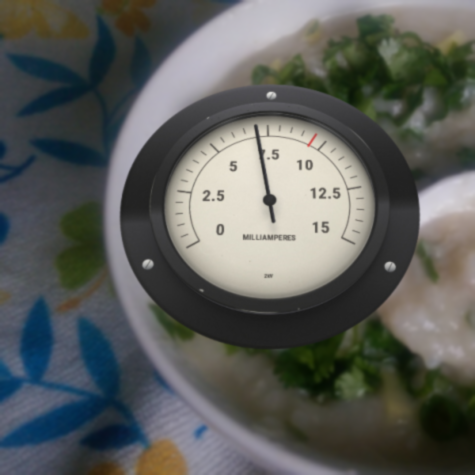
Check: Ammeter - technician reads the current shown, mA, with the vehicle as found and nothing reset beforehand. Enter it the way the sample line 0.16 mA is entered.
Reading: 7 mA
